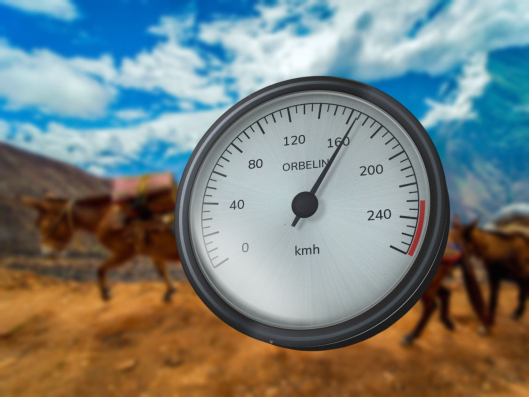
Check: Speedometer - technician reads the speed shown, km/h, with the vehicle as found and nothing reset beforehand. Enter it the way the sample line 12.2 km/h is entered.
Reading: 165 km/h
